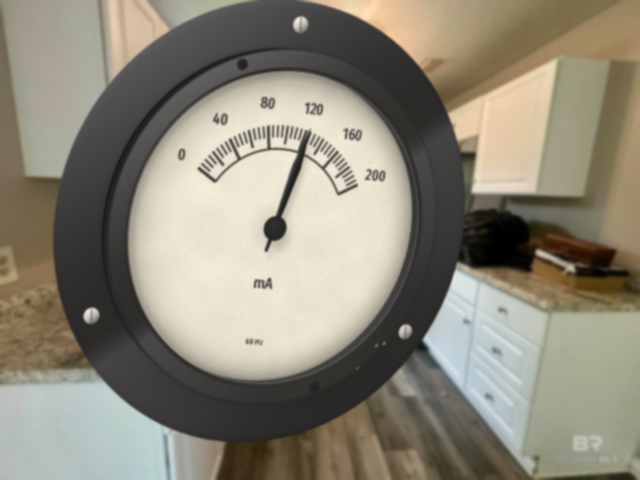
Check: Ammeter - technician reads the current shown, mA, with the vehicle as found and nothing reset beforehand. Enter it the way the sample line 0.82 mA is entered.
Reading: 120 mA
